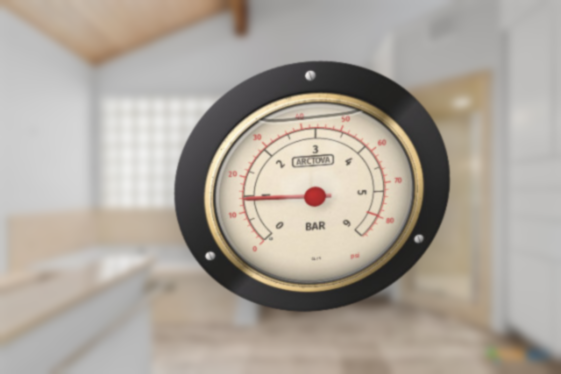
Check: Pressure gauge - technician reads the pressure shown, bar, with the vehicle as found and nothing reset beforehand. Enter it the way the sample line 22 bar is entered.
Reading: 1 bar
